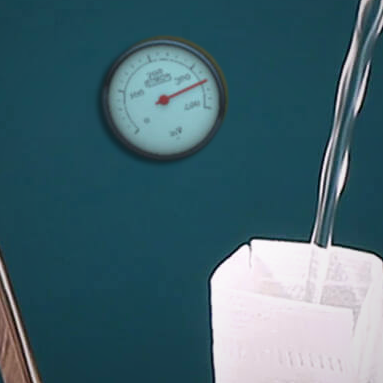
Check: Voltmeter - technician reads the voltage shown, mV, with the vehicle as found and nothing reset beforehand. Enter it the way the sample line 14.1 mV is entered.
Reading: 340 mV
